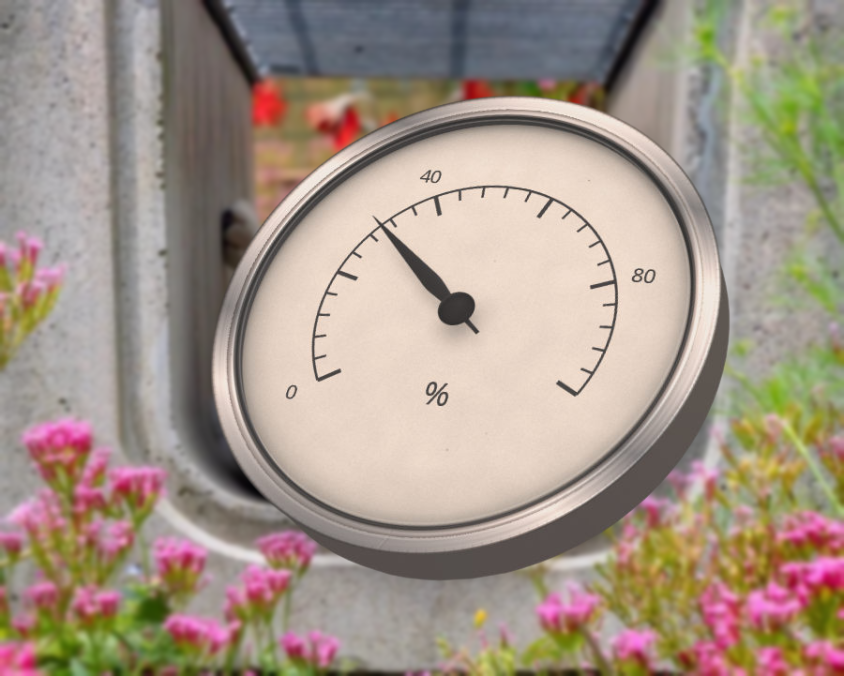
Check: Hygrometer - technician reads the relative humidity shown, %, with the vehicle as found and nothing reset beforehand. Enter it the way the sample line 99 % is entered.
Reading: 30 %
